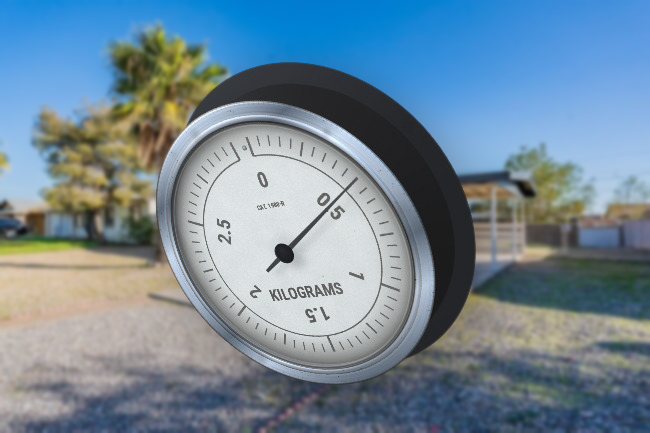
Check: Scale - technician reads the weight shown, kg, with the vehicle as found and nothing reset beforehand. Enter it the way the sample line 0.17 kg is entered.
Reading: 0.5 kg
